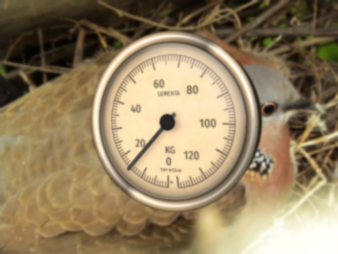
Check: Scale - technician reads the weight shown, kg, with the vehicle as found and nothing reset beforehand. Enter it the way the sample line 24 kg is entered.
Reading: 15 kg
